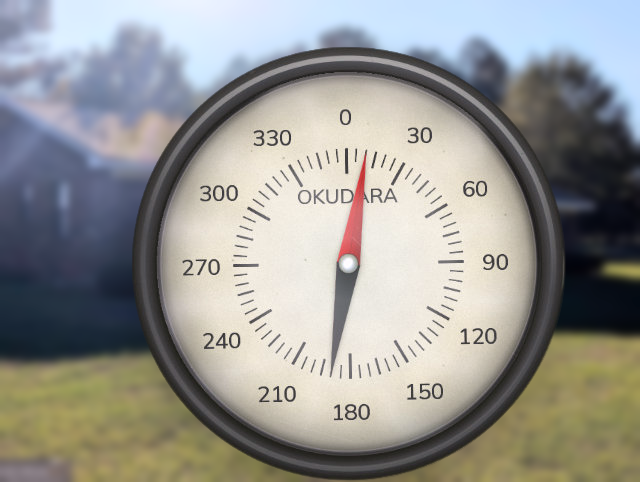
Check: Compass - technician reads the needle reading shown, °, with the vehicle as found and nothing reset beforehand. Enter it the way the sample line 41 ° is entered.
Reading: 10 °
